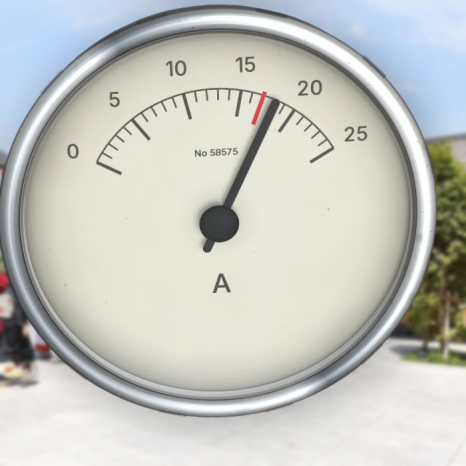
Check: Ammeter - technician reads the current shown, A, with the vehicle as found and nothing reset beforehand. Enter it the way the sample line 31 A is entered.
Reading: 18 A
